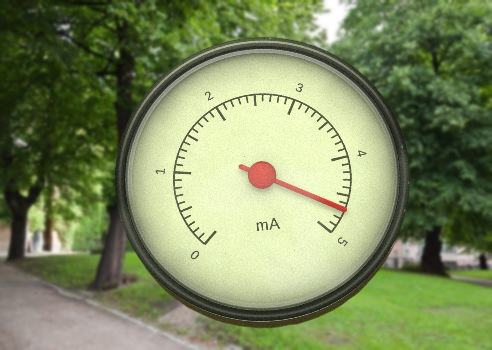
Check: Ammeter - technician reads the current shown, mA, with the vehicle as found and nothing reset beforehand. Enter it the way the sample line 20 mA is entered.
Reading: 4.7 mA
